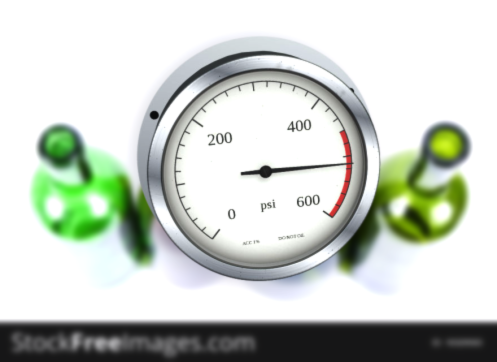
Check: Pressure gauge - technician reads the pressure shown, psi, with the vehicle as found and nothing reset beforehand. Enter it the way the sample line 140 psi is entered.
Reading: 510 psi
